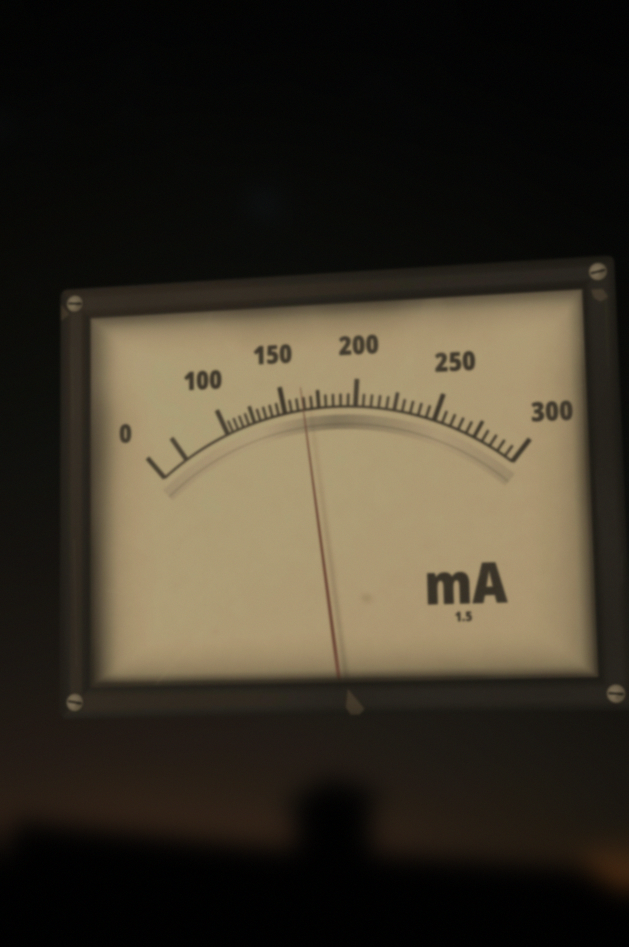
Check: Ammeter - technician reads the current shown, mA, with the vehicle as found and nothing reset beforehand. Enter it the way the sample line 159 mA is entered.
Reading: 165 mA
